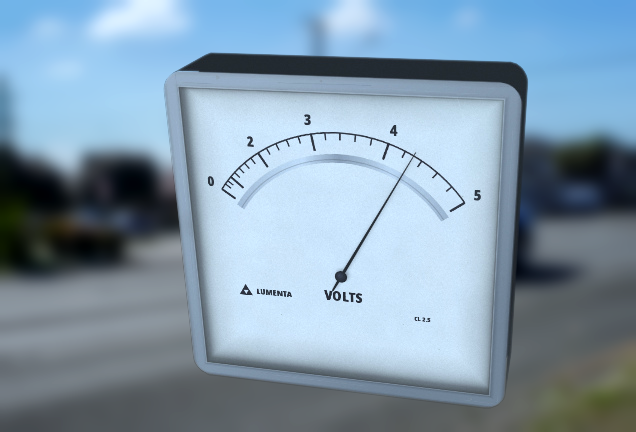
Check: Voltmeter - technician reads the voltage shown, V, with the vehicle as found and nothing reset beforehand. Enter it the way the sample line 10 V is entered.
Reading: 4.3 V
